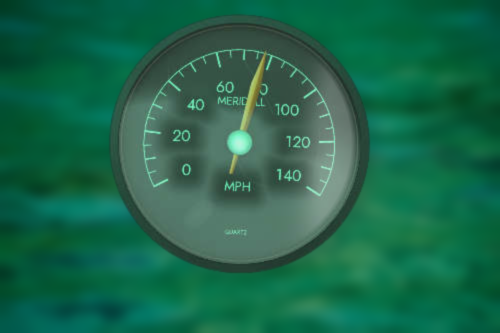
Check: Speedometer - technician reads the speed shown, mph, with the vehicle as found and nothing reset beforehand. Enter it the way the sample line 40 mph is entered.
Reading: 77.5 mph
